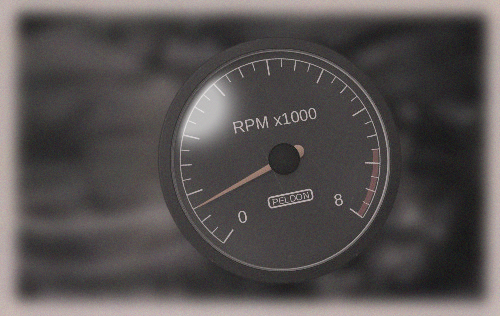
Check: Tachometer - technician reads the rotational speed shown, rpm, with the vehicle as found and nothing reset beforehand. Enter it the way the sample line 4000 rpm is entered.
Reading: 750 rpm
